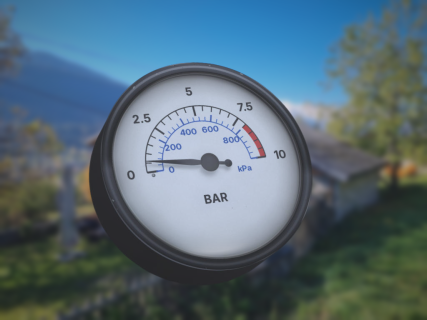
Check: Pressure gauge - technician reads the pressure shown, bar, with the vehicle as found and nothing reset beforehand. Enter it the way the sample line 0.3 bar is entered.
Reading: 0.5 bar
